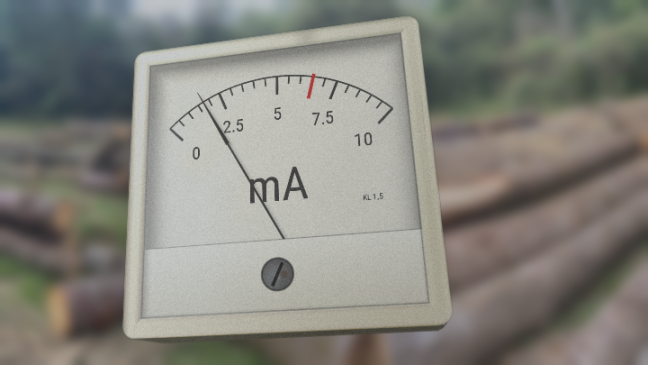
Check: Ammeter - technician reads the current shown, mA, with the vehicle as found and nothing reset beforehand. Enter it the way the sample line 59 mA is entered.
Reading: 1.75 mA
